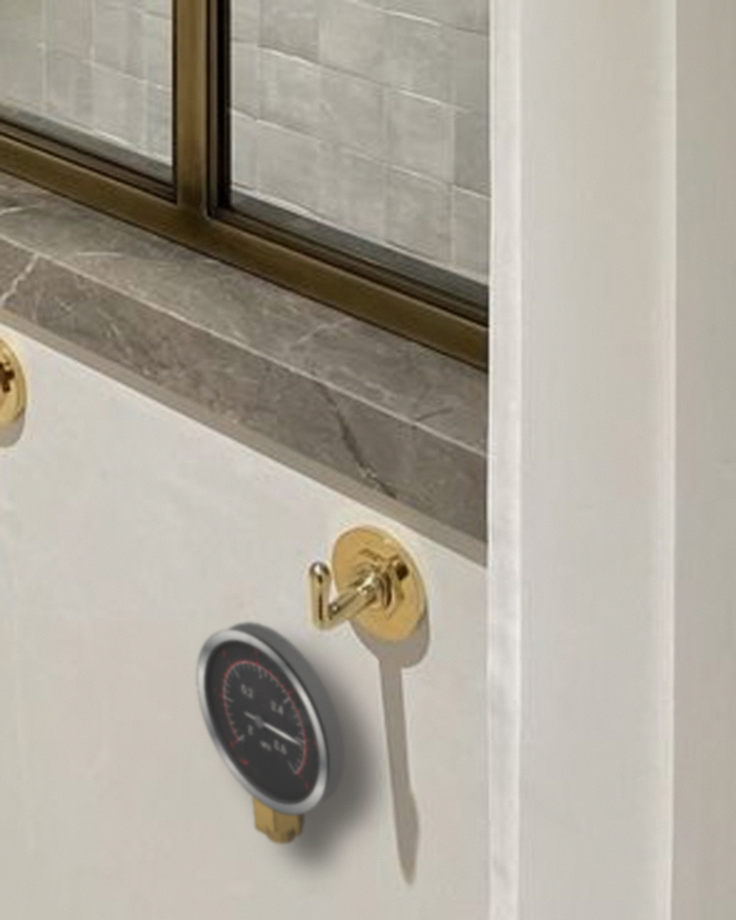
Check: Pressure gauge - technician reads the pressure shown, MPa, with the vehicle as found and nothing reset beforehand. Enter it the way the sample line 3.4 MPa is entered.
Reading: 0.5 MPa
